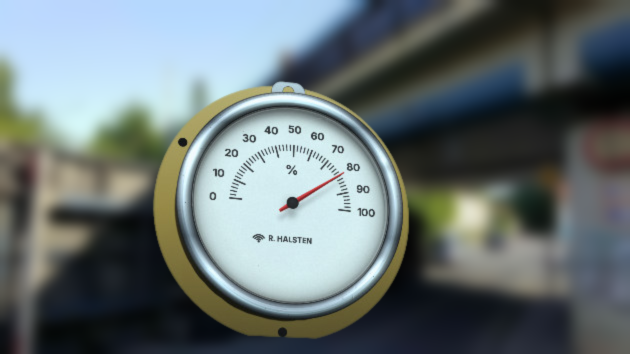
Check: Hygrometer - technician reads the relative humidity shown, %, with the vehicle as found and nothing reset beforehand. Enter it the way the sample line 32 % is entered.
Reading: 80 %
